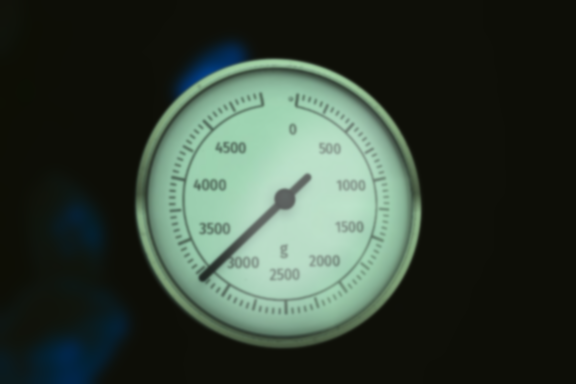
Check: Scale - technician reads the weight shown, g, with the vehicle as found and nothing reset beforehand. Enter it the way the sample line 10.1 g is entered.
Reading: 3200 g
